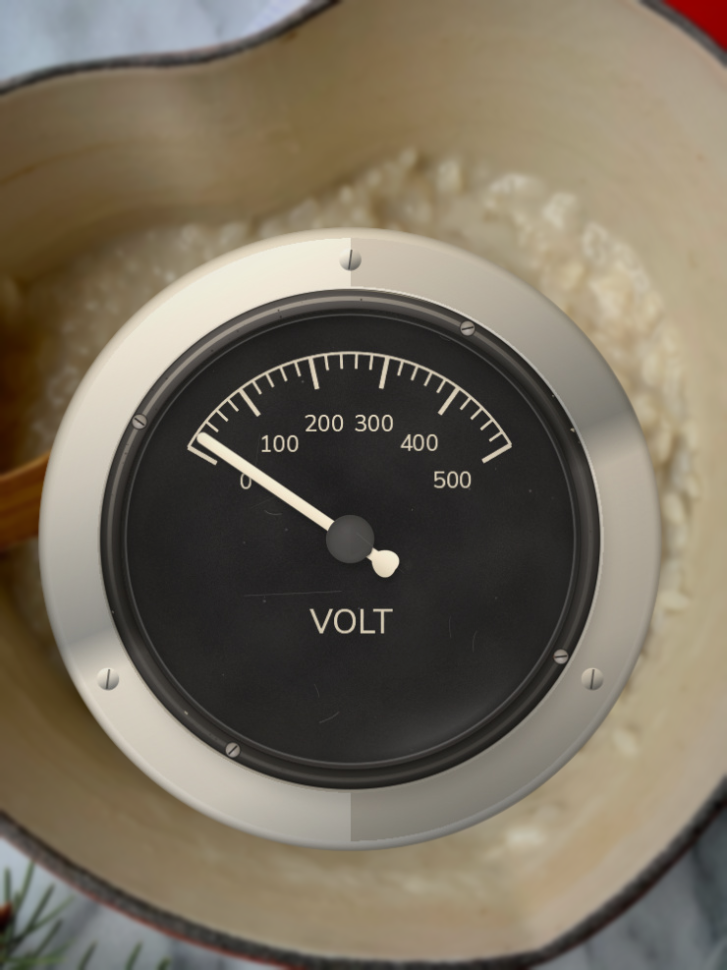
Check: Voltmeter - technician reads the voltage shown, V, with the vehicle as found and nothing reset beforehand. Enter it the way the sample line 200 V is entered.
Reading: 20 V
